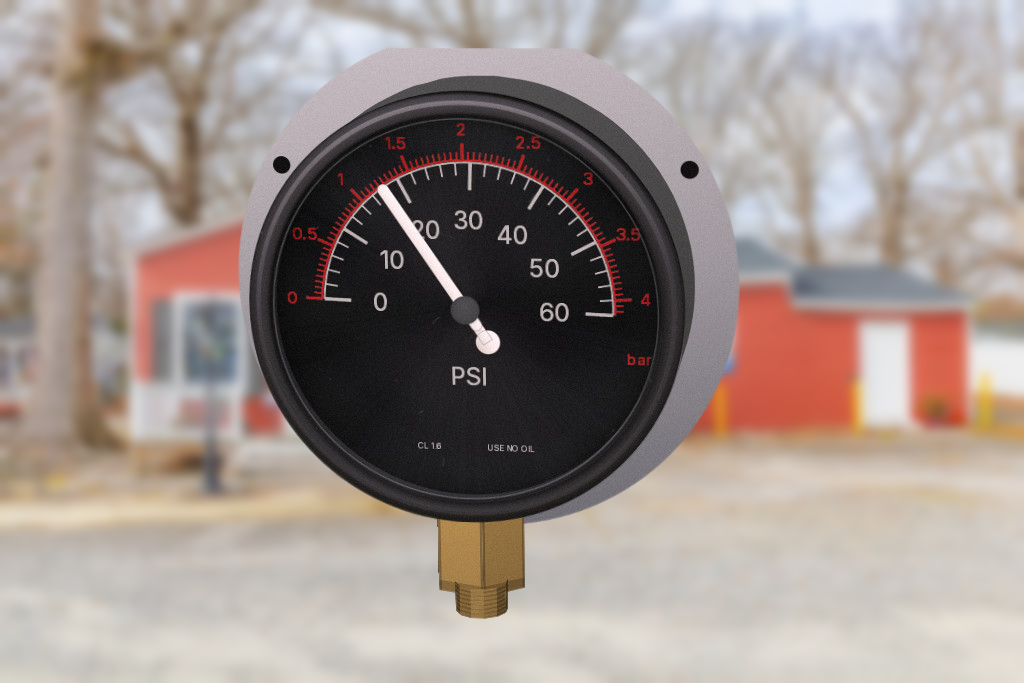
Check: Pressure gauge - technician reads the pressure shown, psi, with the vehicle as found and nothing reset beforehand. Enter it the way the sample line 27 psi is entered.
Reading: 18 psi
